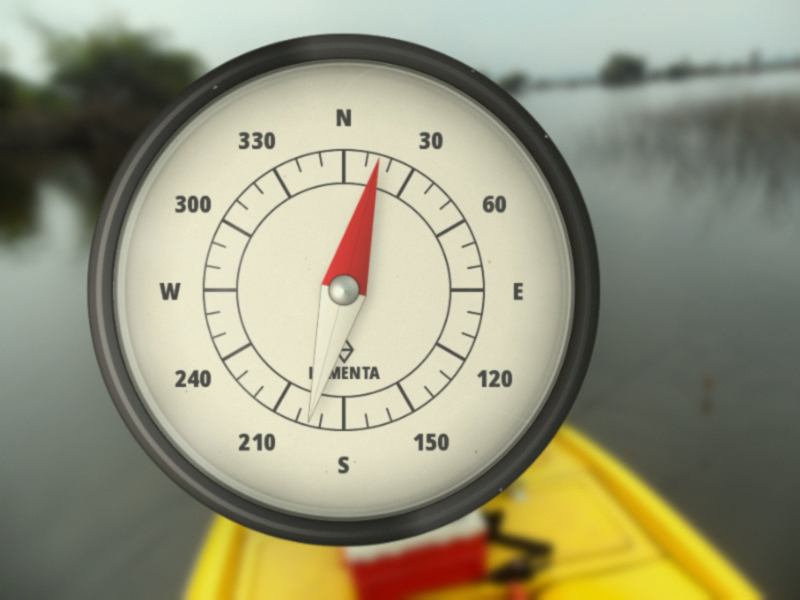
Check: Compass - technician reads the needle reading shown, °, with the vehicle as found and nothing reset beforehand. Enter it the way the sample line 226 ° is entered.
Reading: 15 °
